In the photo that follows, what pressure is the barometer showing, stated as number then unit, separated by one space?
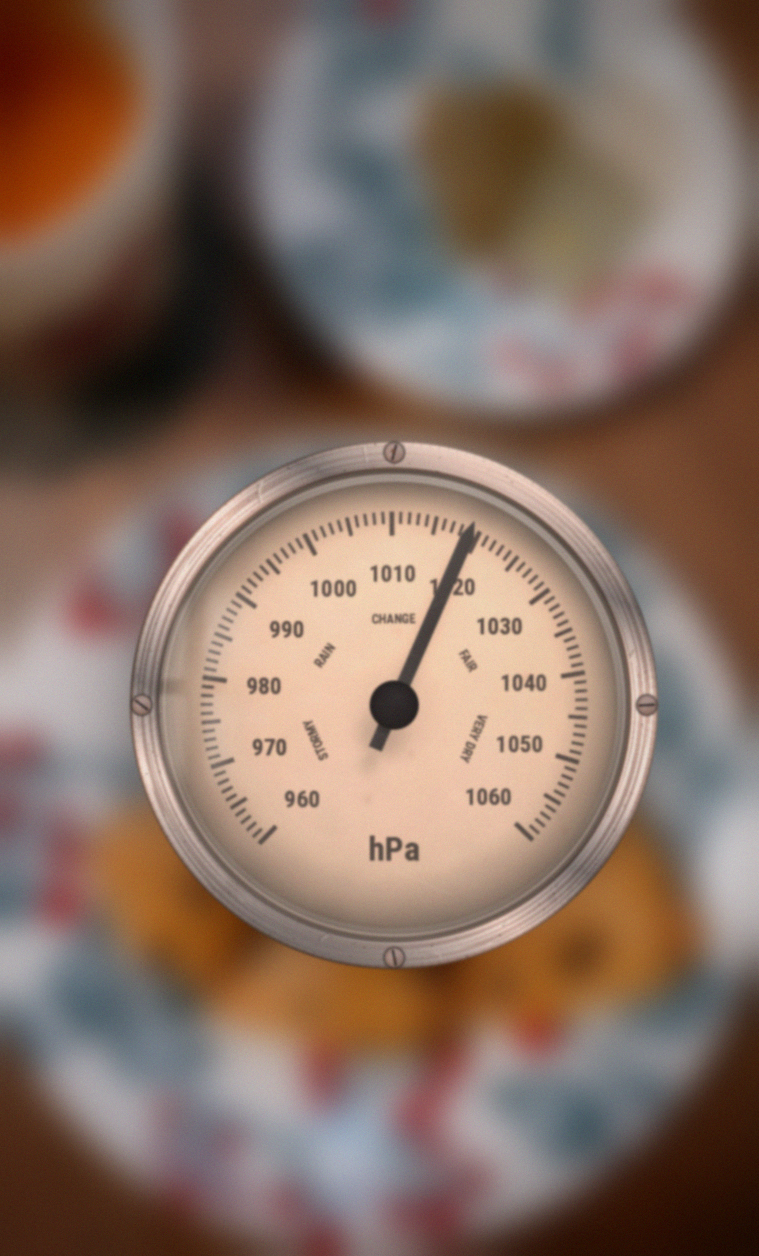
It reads 1019 hPa
